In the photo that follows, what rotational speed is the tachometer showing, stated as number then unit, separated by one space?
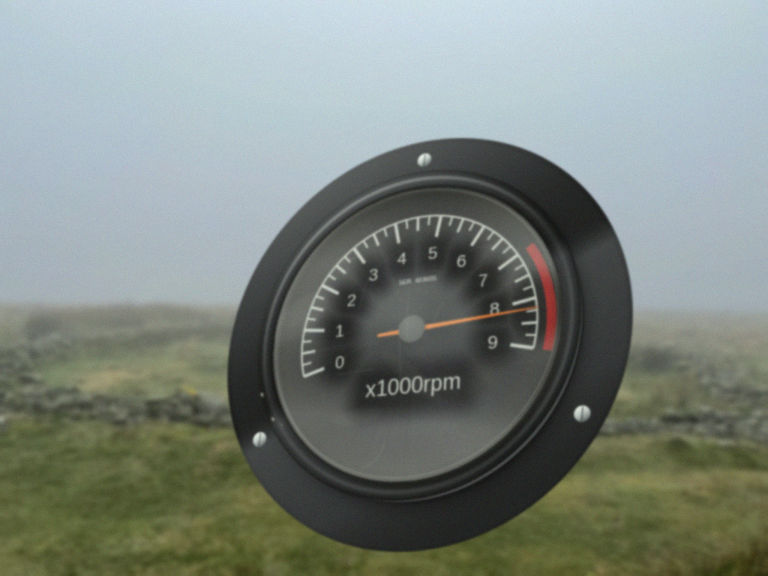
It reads 8250 rpm
